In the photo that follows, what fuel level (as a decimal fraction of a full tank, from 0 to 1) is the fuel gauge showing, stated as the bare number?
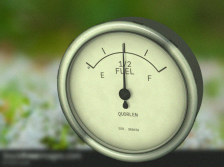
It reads 0.5
